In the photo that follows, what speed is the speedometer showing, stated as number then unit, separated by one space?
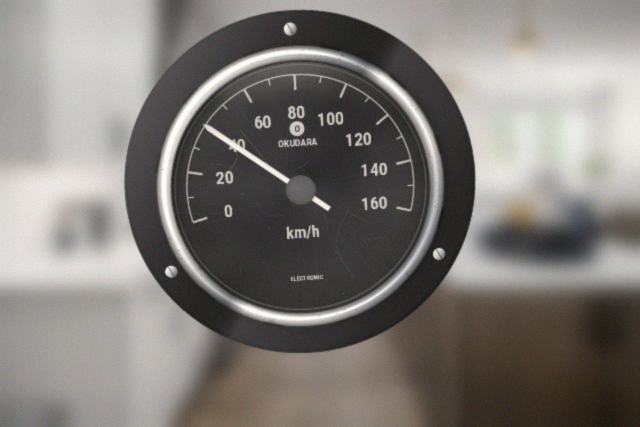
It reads 40 km/h
